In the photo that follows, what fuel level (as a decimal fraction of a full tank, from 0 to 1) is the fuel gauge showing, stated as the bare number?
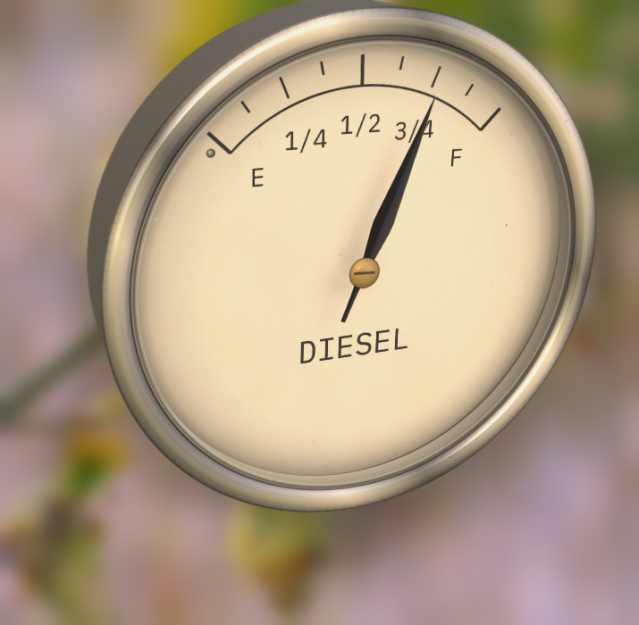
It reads 0.75
